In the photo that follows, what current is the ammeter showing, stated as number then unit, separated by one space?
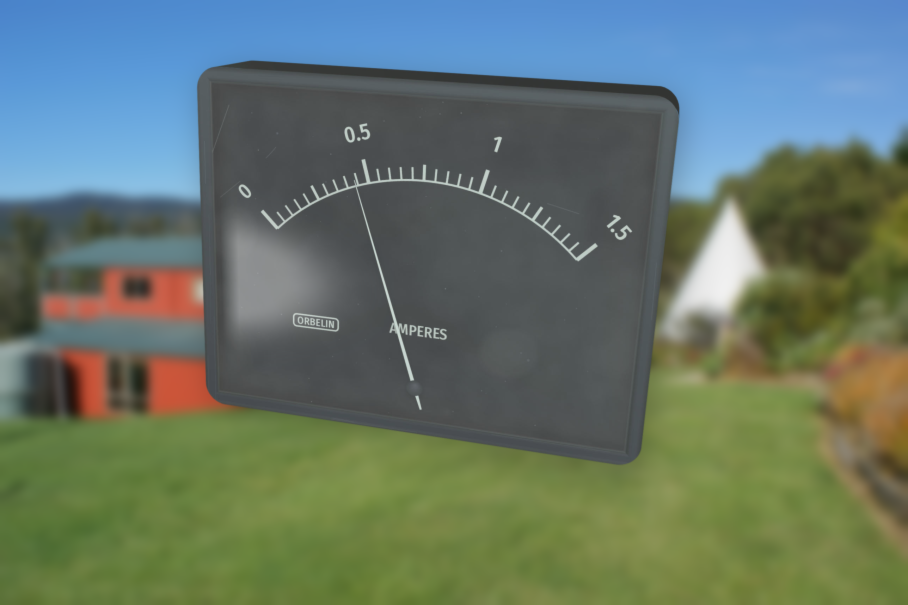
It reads 0.45 A
